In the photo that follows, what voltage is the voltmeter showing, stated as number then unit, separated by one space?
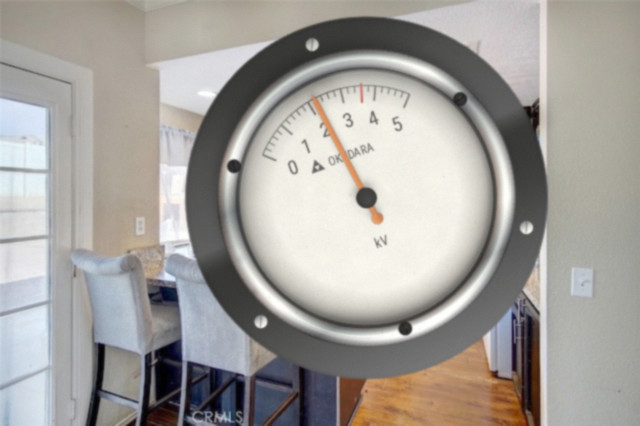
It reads 2.2 kV
